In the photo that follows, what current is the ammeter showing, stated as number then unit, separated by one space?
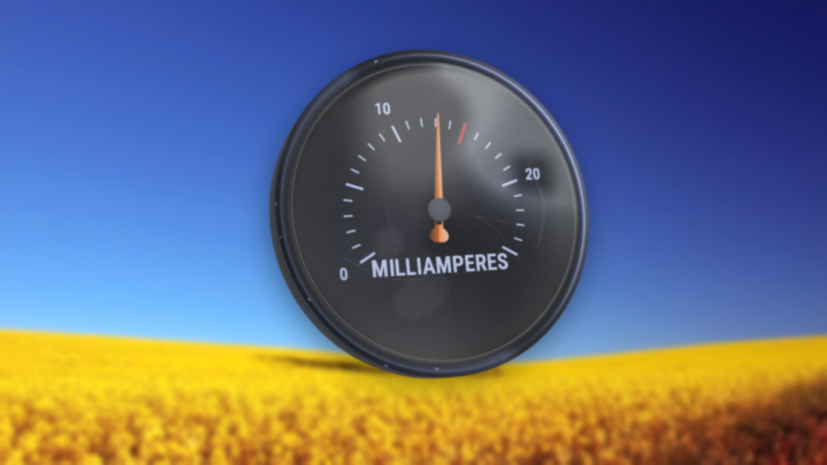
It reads 13 mA
